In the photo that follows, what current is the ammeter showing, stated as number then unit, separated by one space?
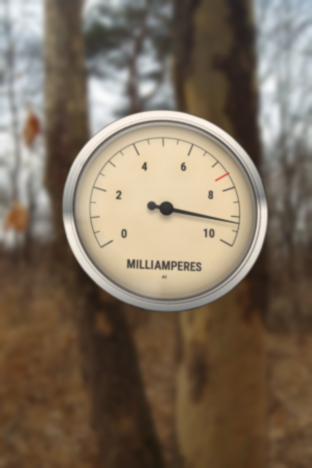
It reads 9.25 mA
